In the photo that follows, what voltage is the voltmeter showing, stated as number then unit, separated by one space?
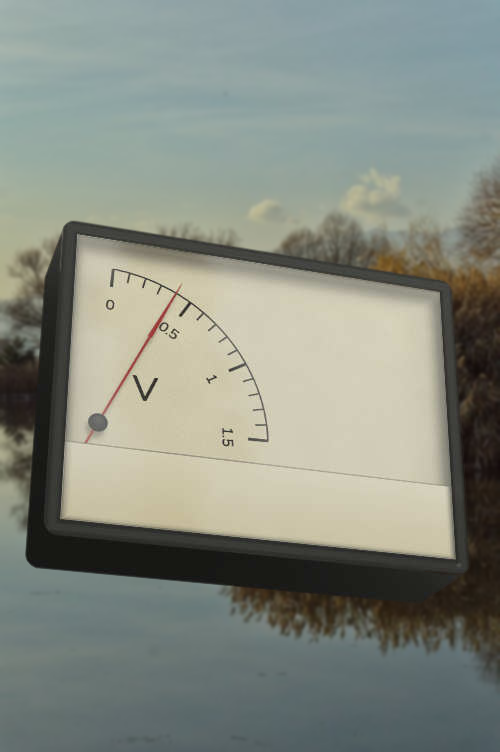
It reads 0.4 V
